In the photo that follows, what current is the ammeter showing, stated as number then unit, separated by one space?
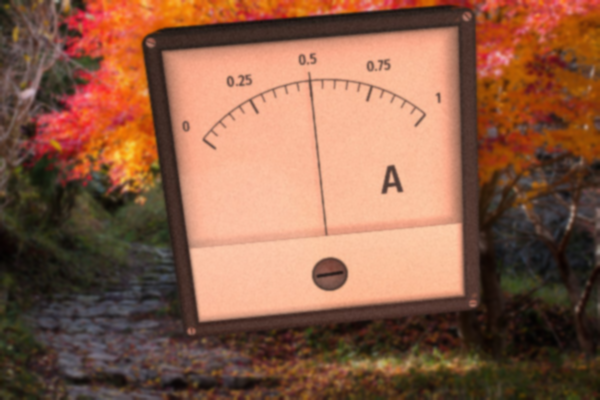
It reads 0.5 A
